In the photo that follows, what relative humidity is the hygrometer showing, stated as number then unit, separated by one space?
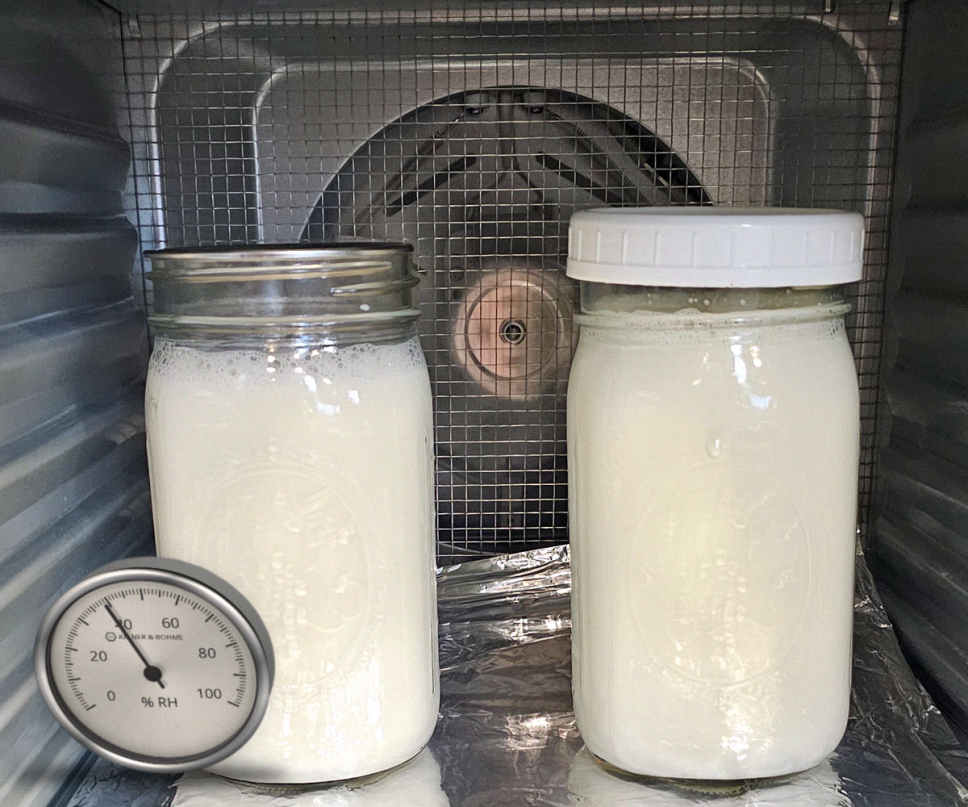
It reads 40 %
